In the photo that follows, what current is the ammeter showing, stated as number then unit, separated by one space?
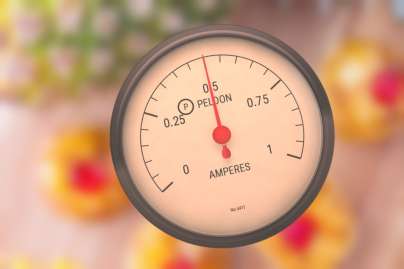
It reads 0.5 A
